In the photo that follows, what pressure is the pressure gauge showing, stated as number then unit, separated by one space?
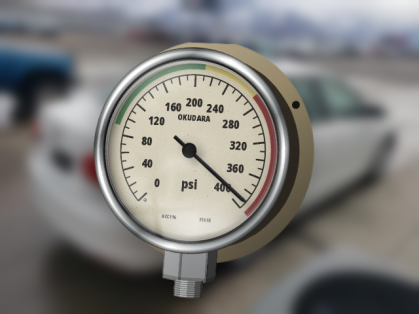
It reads 390 psi
